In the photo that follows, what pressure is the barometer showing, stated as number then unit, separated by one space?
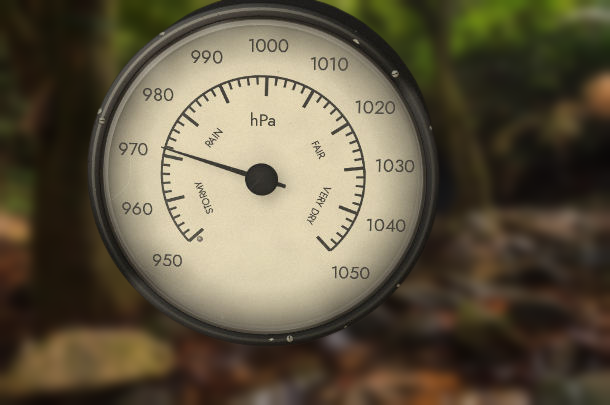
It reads 972 hPa
